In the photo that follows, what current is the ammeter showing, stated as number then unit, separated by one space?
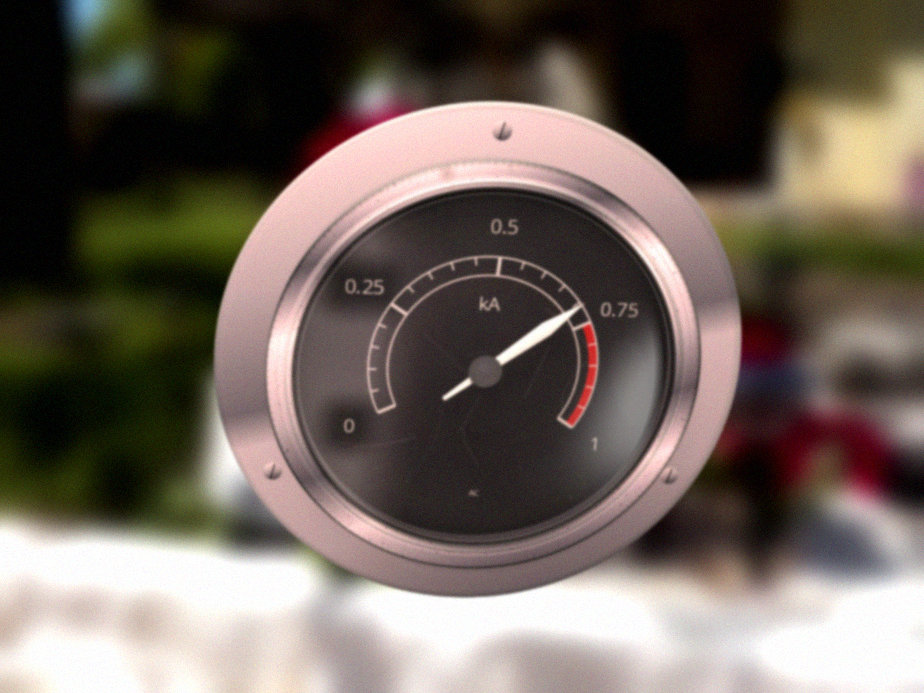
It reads 0.7 kA
